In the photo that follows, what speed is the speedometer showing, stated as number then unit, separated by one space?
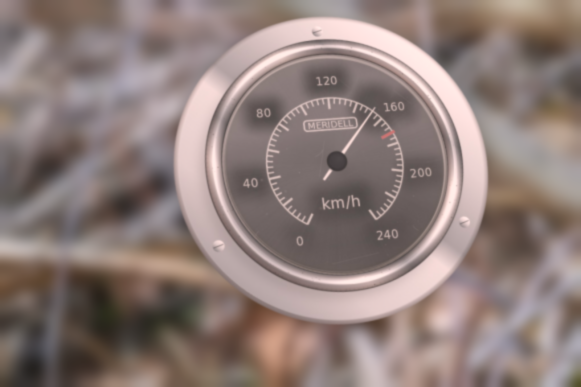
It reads 152 km/h
